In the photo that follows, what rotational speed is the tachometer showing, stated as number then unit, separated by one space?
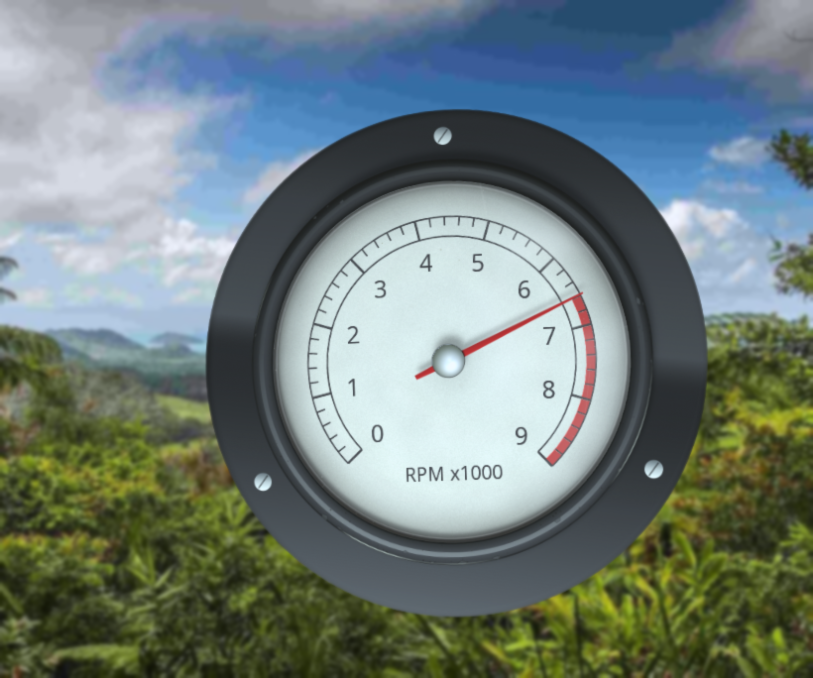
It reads 6600 rpm
